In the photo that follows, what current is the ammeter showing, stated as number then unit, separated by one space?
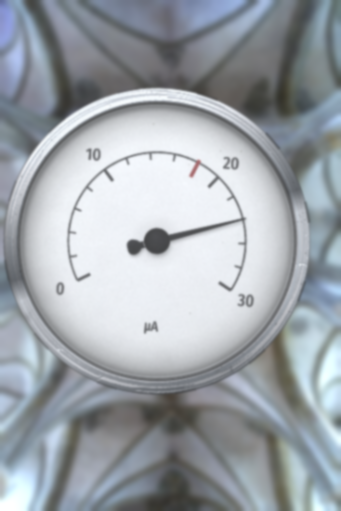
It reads 24 µA
